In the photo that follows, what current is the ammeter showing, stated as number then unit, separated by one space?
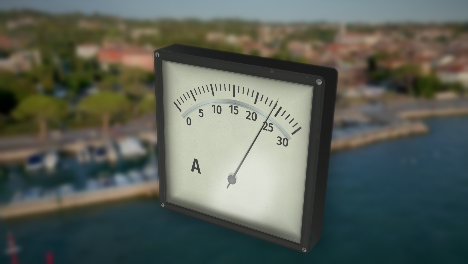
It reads 24 A
